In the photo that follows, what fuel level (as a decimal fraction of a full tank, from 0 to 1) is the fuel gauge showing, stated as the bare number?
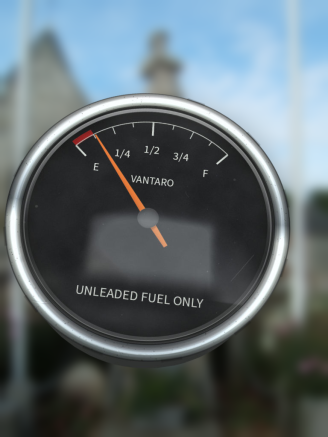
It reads 0.125
